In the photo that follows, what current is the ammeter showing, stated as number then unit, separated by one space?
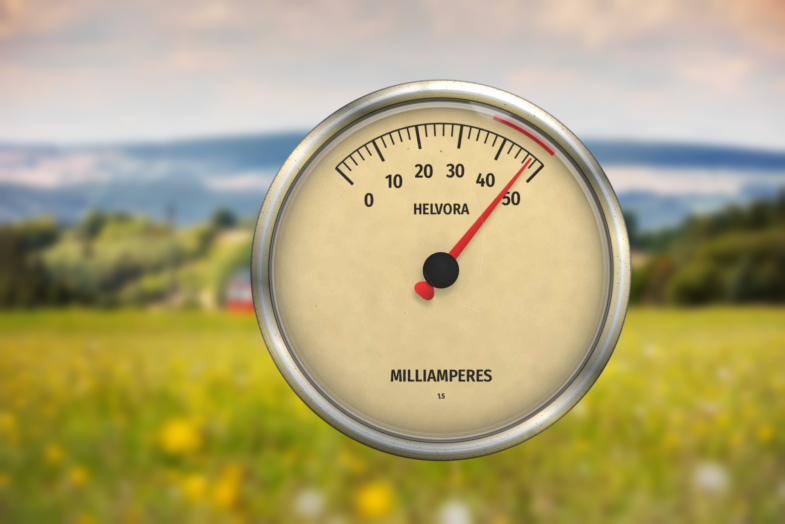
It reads 47 mA
